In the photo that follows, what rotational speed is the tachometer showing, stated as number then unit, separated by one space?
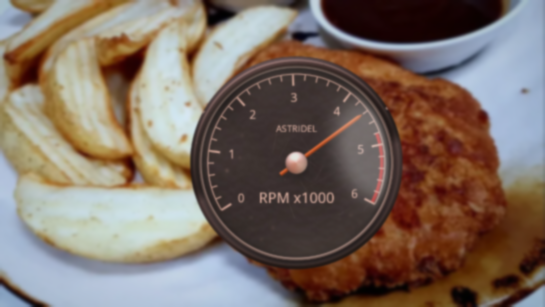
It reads 4400 rpm
